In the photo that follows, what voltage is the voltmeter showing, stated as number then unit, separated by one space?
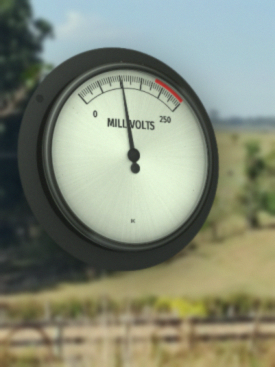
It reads 100 mV
